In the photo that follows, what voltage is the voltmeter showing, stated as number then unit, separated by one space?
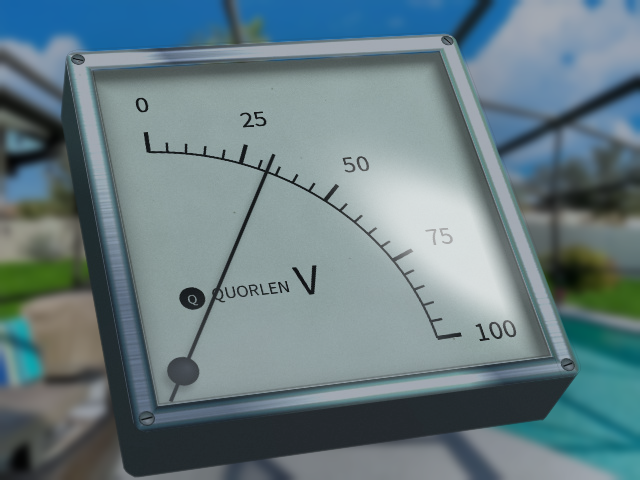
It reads 32.5 V
